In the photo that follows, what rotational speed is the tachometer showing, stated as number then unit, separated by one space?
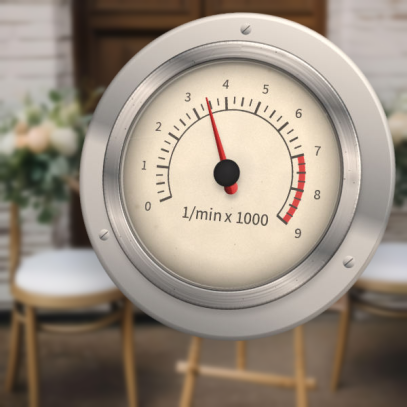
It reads 3500 rpm
